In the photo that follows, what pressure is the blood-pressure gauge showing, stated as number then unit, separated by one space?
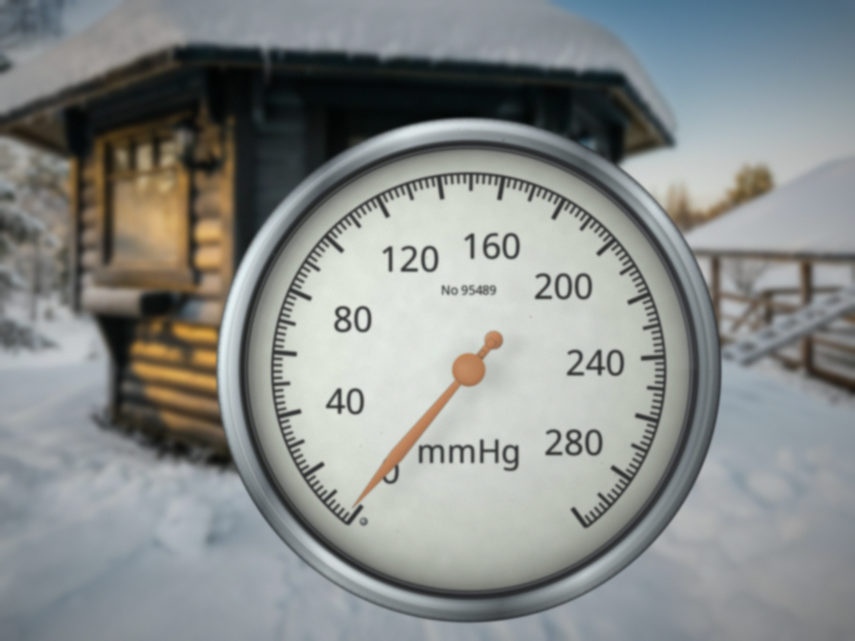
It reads 2 mmHg
